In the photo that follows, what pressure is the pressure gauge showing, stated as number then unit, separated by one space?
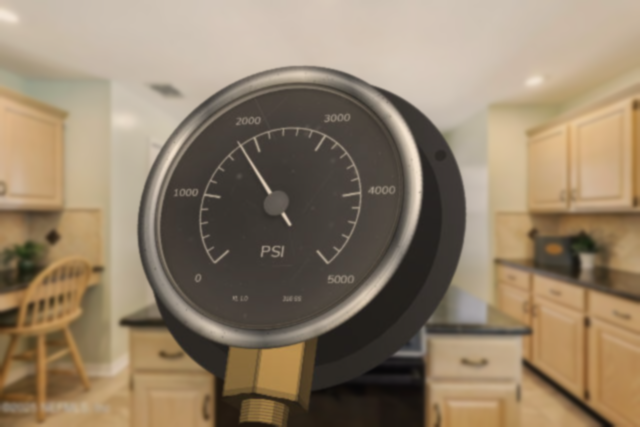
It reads 1800 psi
